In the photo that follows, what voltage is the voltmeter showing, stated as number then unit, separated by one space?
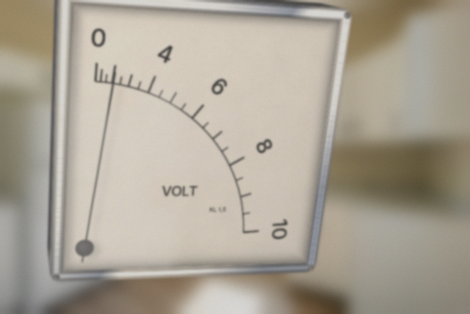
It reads 2 V
